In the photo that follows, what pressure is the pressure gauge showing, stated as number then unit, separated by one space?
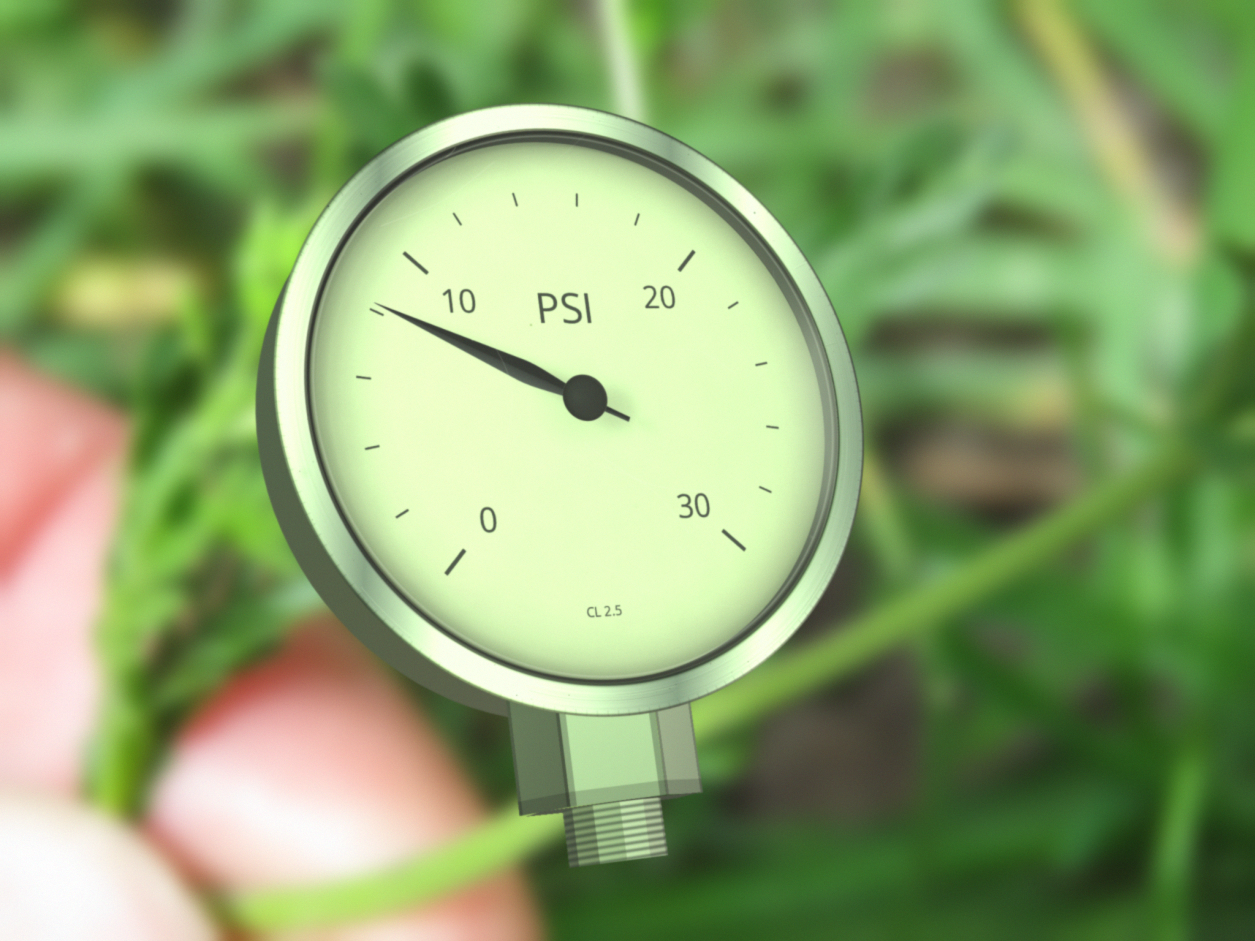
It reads 8 psi
